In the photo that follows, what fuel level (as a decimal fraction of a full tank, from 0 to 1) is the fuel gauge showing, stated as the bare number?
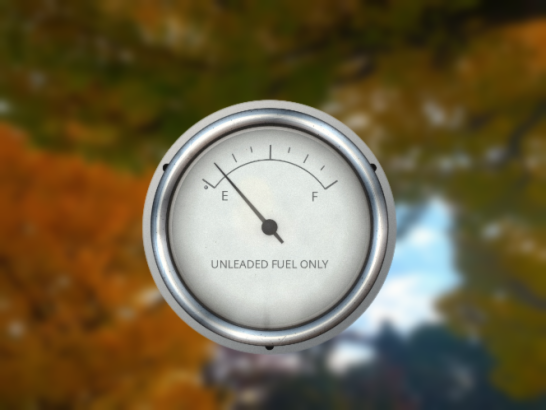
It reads 0.125
